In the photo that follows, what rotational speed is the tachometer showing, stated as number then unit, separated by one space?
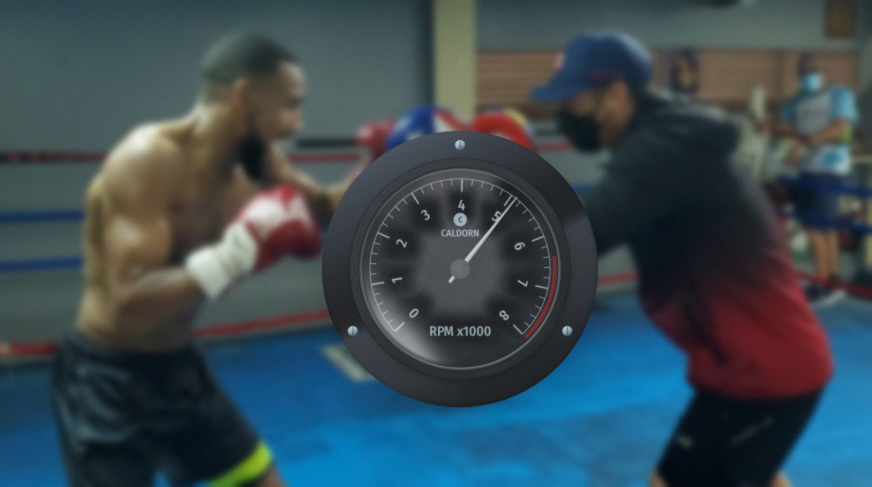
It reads 5100 rpm
